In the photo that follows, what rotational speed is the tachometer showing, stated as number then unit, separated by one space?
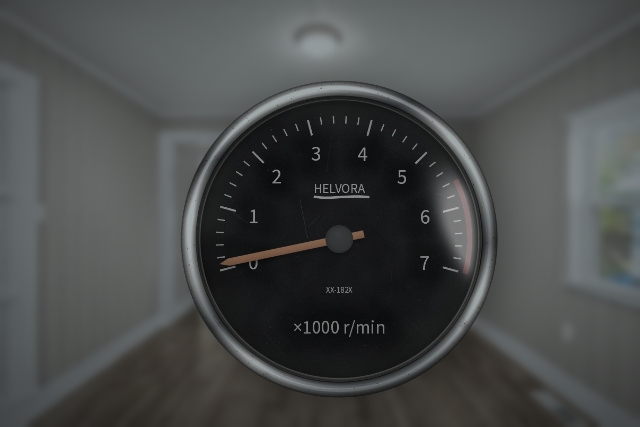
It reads 100 rpm
